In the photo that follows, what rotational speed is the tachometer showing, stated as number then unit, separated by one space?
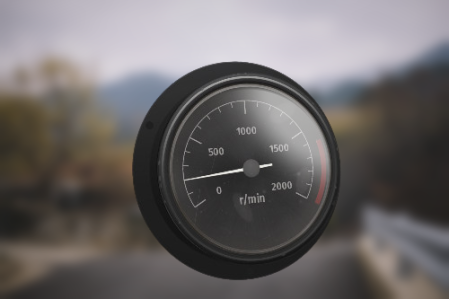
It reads 200 rpm
